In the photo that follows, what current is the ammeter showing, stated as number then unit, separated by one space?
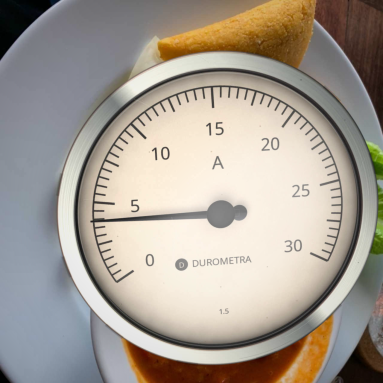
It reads 4 A
